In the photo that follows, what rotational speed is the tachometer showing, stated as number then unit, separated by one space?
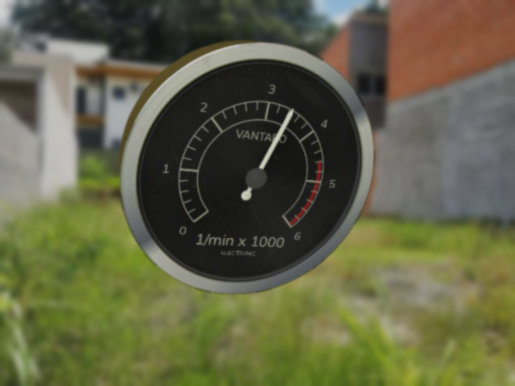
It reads 3400 rpm
